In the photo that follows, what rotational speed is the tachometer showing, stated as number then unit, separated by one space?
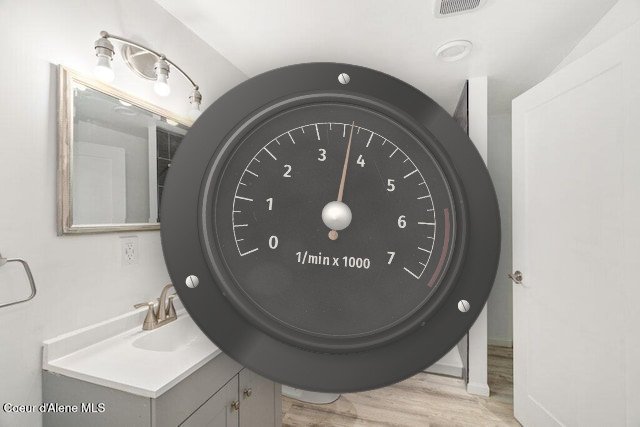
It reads 3625 rpm
